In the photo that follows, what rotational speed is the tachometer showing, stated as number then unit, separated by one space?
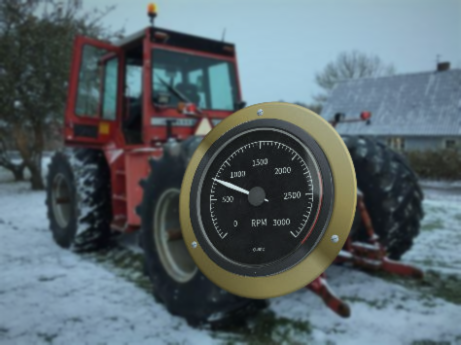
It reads 750 rpm
